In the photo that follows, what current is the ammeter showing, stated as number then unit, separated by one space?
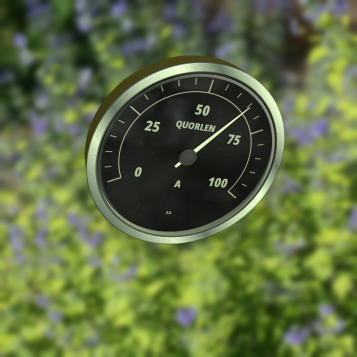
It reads 65 A
